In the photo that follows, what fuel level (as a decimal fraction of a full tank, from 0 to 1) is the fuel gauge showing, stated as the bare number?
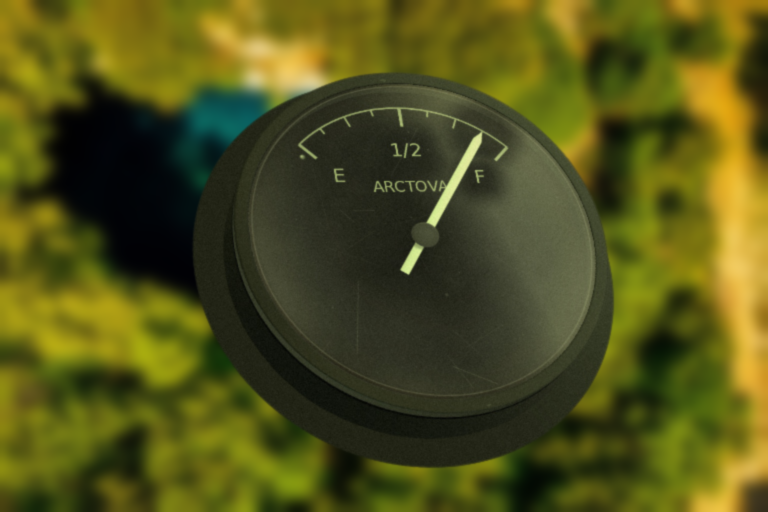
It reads 0.875
